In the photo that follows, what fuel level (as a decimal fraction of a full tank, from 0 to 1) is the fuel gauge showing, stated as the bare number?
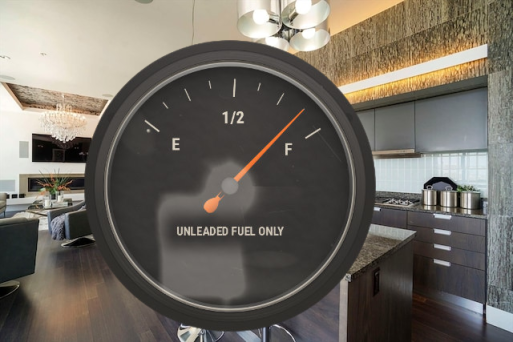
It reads 0.875
